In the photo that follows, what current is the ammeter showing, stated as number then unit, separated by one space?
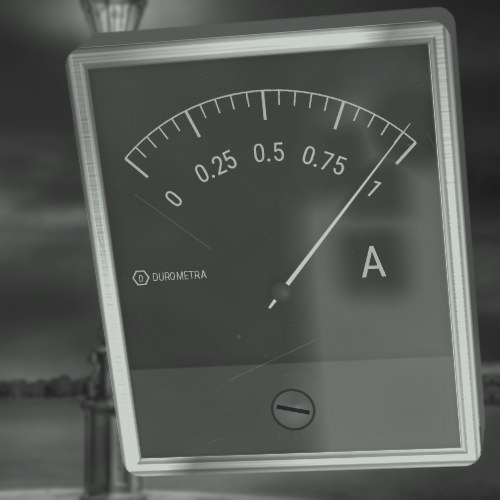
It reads 0.95 A
